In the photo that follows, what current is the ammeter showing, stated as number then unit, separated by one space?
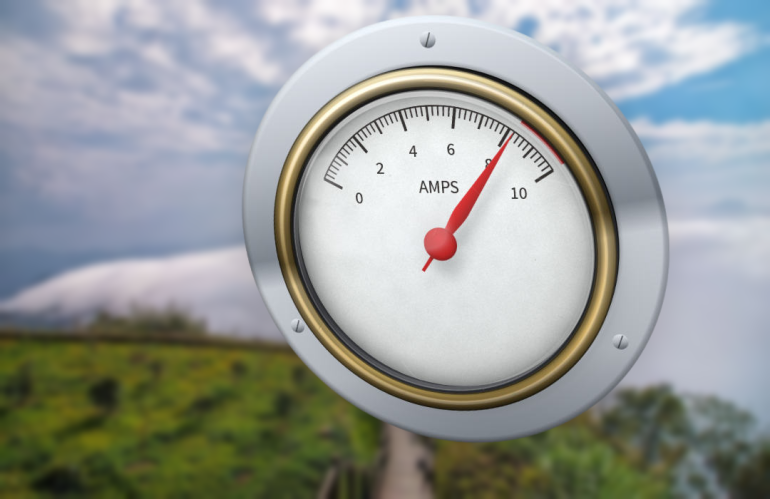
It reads 8.2 A
